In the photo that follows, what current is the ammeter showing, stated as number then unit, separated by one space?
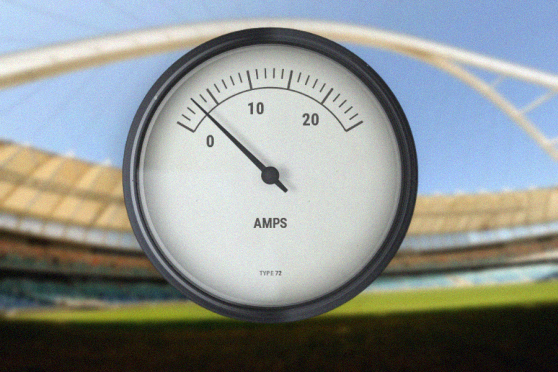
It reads 3 A
